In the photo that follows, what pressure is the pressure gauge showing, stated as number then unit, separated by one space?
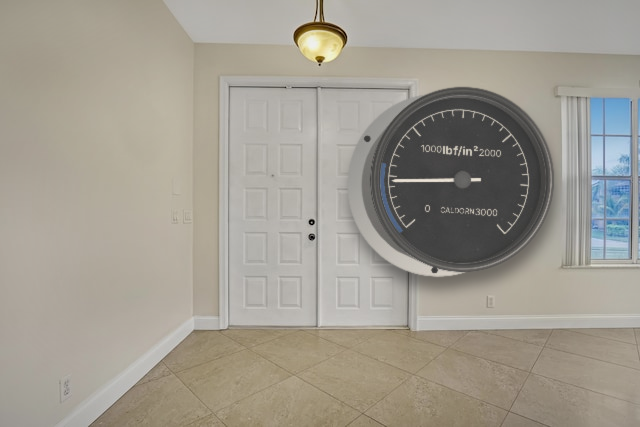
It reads 450 psi
